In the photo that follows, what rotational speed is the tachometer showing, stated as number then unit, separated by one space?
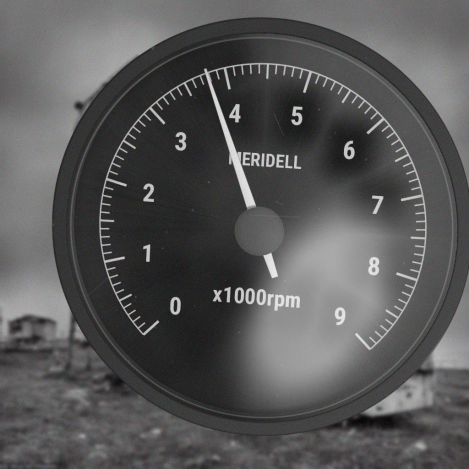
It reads 3800 rpm
